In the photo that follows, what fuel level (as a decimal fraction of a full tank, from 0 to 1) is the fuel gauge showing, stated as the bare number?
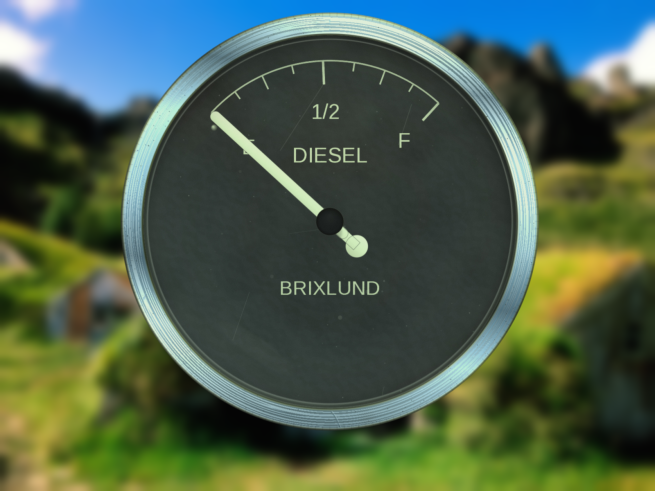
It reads 0
